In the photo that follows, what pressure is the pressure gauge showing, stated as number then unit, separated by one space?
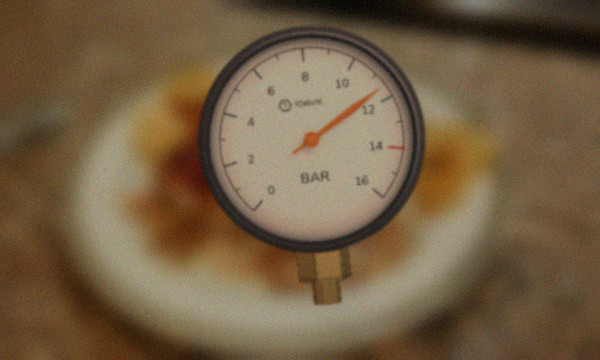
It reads 11.5 bar
